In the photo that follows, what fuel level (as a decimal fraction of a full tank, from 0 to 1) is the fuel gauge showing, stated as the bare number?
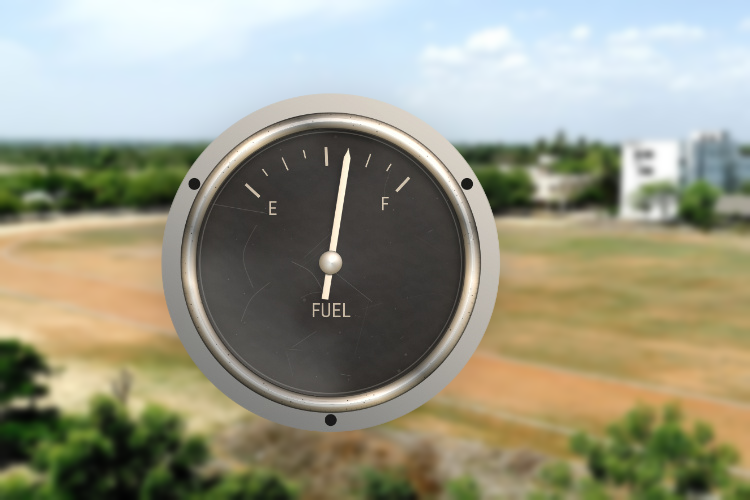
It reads 0.625
